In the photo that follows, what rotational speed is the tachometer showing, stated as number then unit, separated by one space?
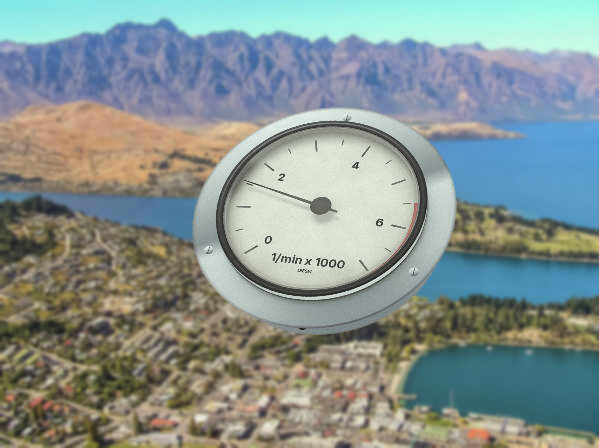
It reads 1500 rpm
